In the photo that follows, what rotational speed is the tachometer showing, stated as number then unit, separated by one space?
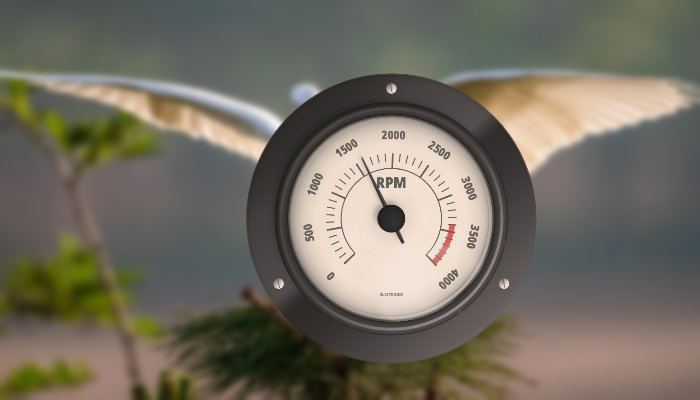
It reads 1600 rpm
